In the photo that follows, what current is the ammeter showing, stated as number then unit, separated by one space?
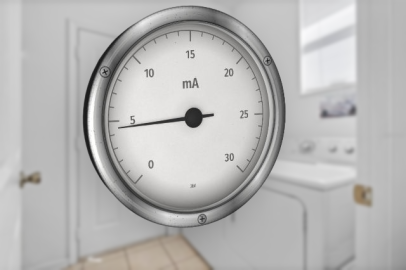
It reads 4.5 mA
